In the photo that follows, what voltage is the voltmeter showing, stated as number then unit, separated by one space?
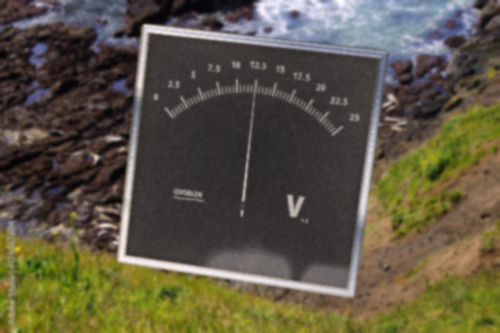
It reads 12.5 V
